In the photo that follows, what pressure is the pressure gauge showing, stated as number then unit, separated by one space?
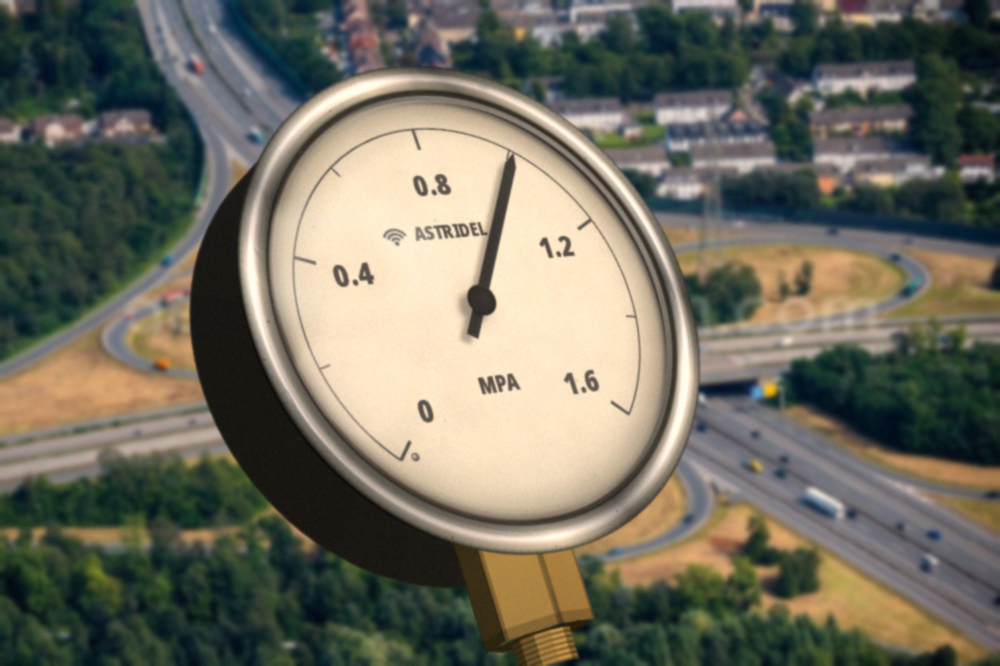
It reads 1 MPa
